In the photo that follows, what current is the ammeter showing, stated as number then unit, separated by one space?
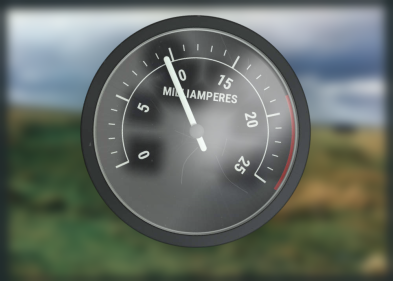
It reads 9.5 mA
